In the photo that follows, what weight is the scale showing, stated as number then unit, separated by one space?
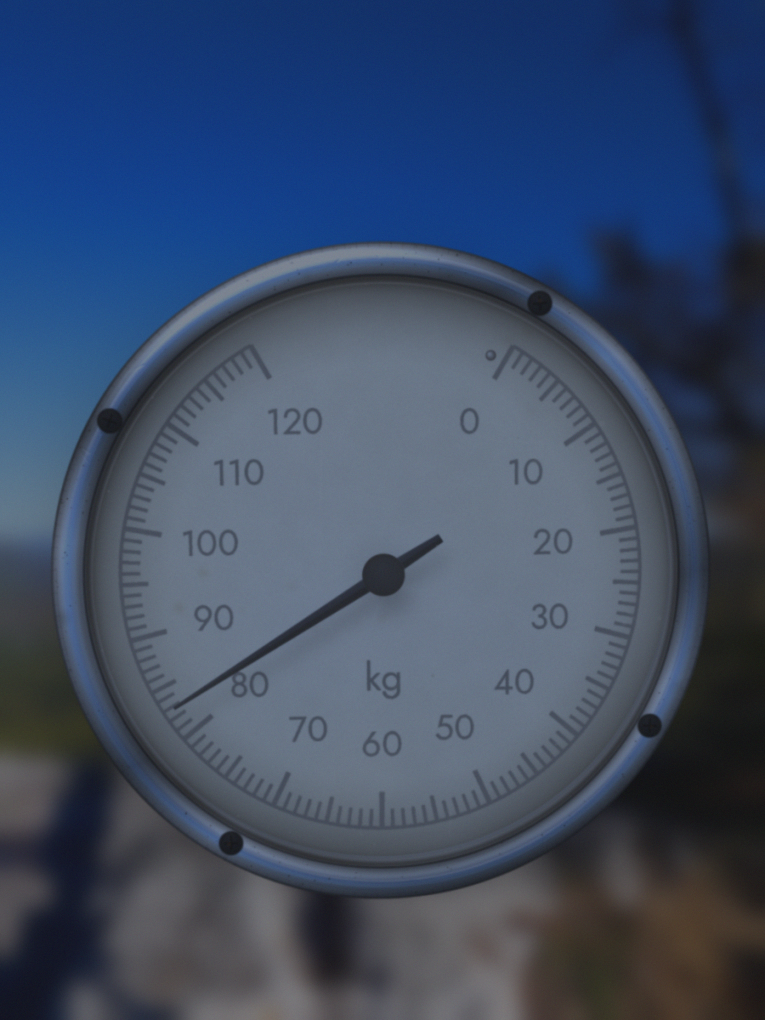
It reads 83 kg
